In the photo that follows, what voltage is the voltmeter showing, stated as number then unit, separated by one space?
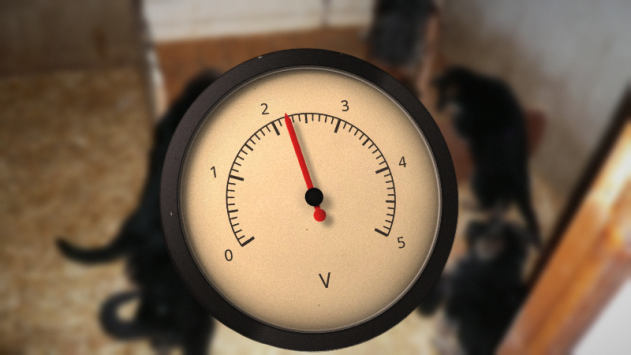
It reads 2.2 V
